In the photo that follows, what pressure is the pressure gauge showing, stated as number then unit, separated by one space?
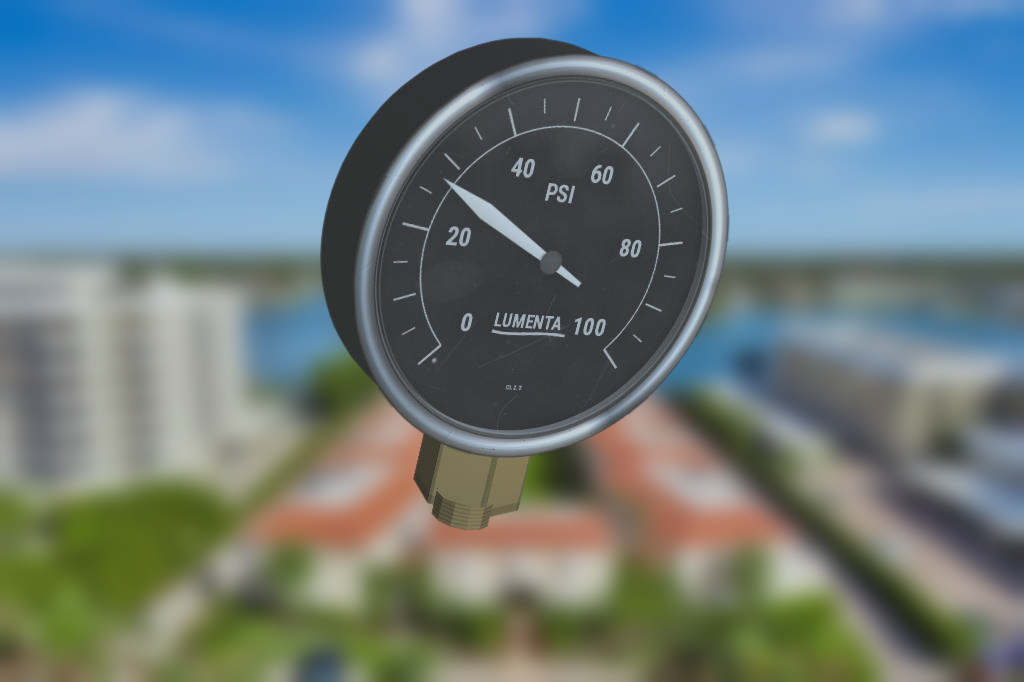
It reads 27.5 psi
